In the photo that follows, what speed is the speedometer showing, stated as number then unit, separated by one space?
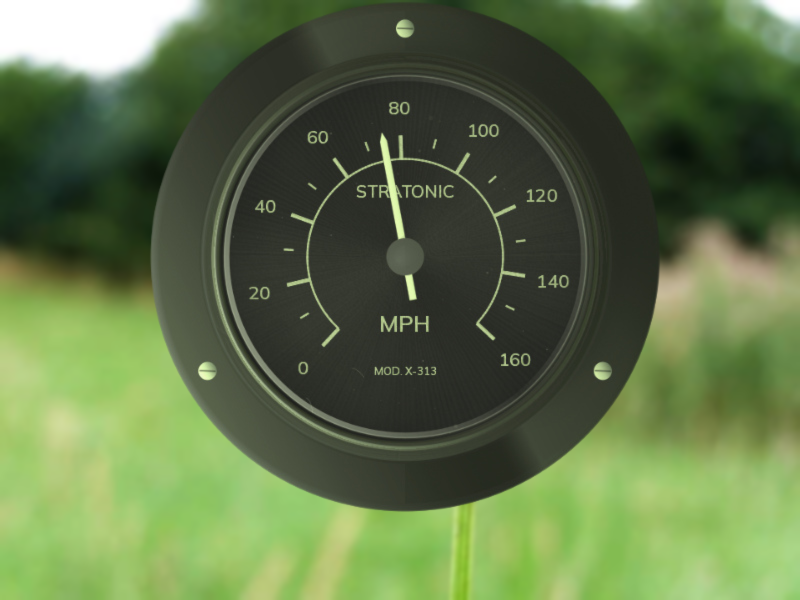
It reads 75 mph
